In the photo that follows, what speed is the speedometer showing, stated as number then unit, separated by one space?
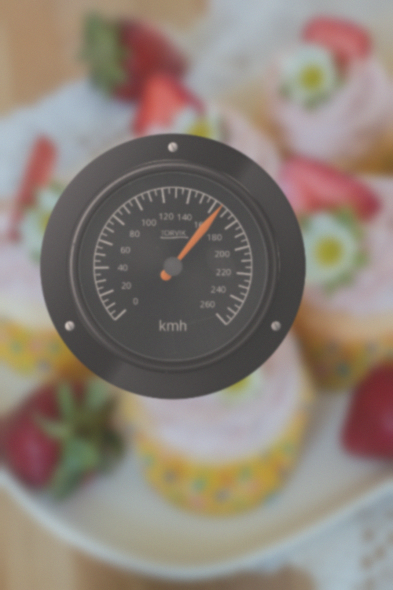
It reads 165 km/h
